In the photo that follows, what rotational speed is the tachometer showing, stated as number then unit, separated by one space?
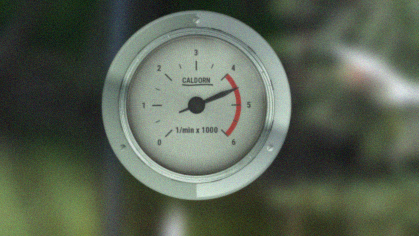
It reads 4500 rpm
